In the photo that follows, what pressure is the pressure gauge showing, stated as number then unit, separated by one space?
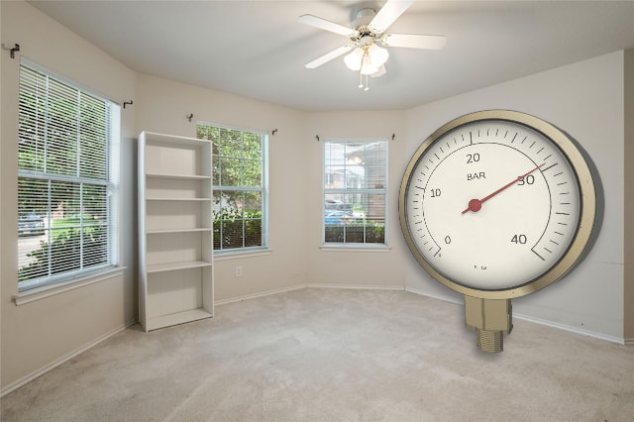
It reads 29.5 bar
